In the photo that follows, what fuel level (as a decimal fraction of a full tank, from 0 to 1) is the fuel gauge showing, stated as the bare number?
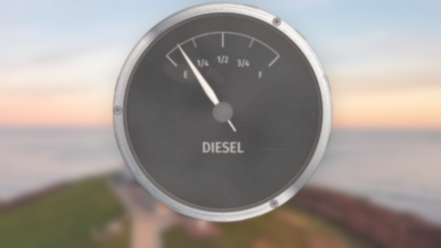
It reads 0.125
